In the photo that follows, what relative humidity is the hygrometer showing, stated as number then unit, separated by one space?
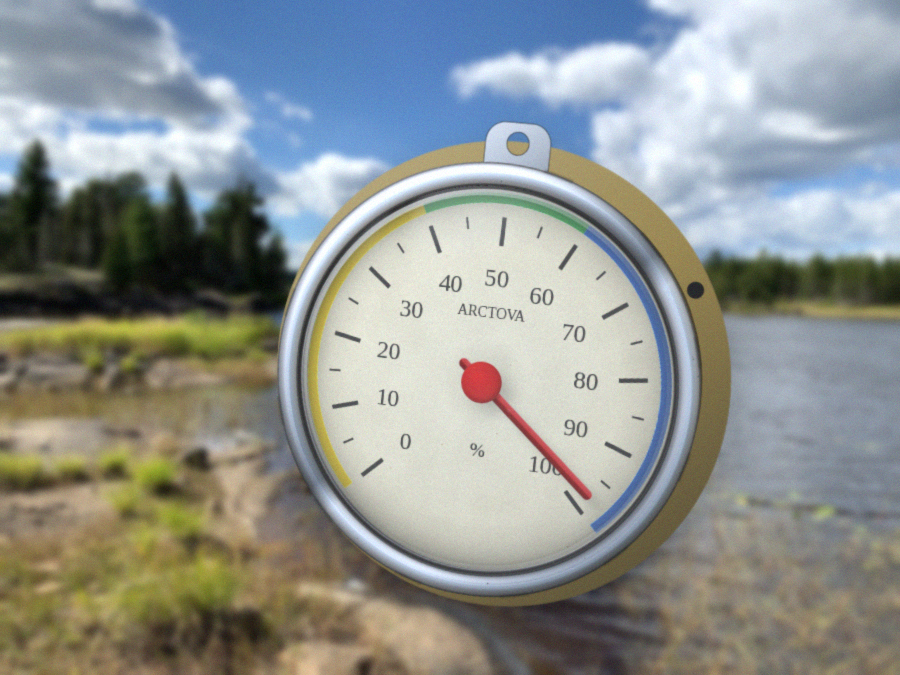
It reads 97.5 %
